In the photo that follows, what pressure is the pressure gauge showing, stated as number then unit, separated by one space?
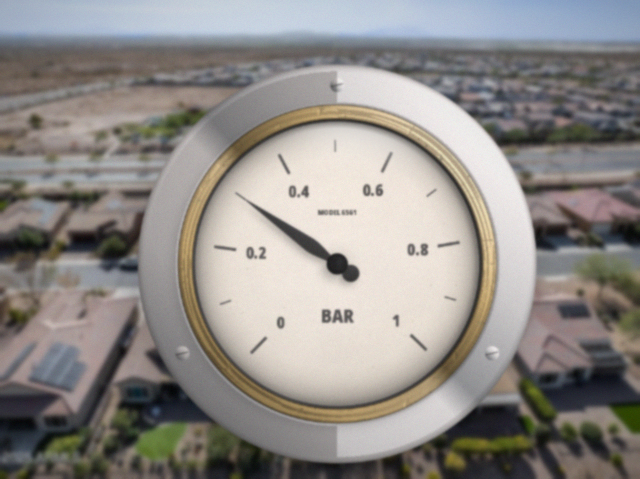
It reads 0.3 bar
